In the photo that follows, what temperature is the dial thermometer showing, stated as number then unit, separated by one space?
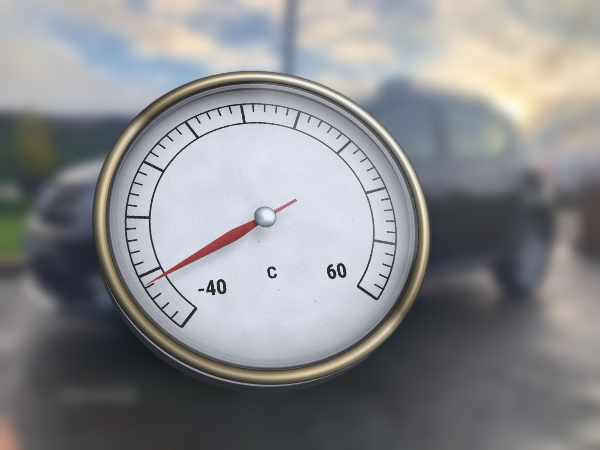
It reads -32 °C
